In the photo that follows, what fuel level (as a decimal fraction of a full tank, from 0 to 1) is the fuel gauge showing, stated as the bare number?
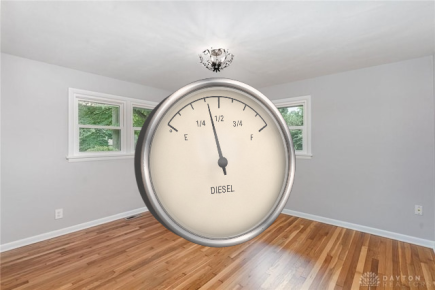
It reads 0.375
